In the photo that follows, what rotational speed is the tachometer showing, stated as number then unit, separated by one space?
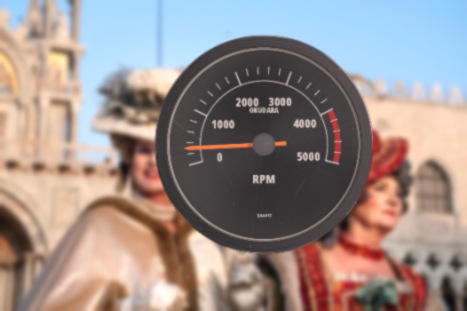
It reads 300 rpm
